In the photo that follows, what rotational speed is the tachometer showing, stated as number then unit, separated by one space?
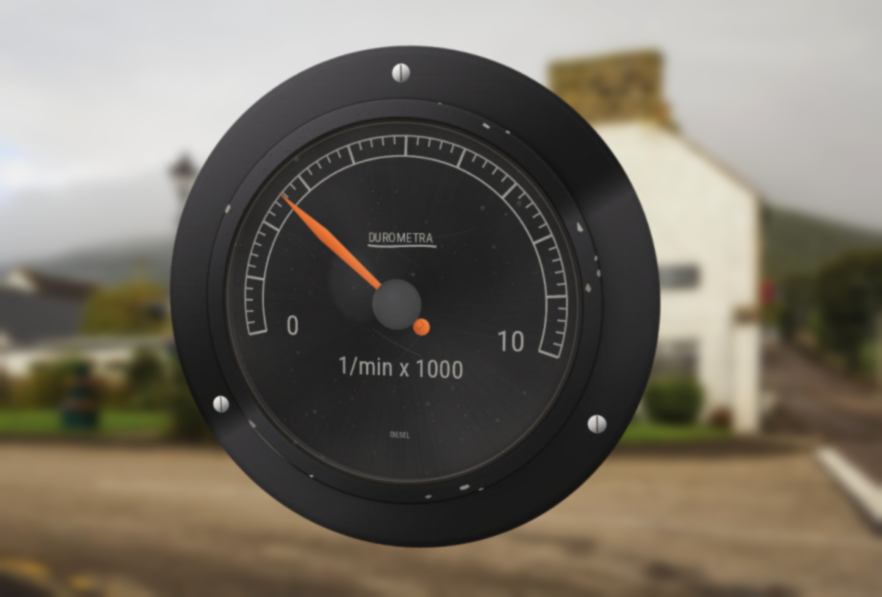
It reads 2600 rpm
